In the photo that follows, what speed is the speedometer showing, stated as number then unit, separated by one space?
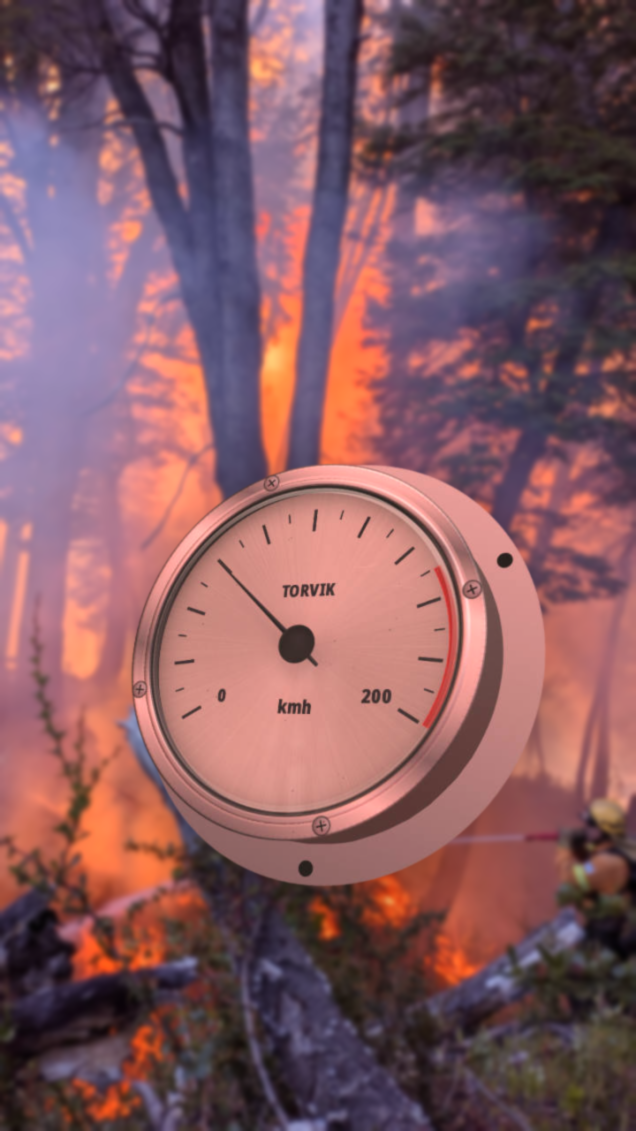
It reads 60 km/h
